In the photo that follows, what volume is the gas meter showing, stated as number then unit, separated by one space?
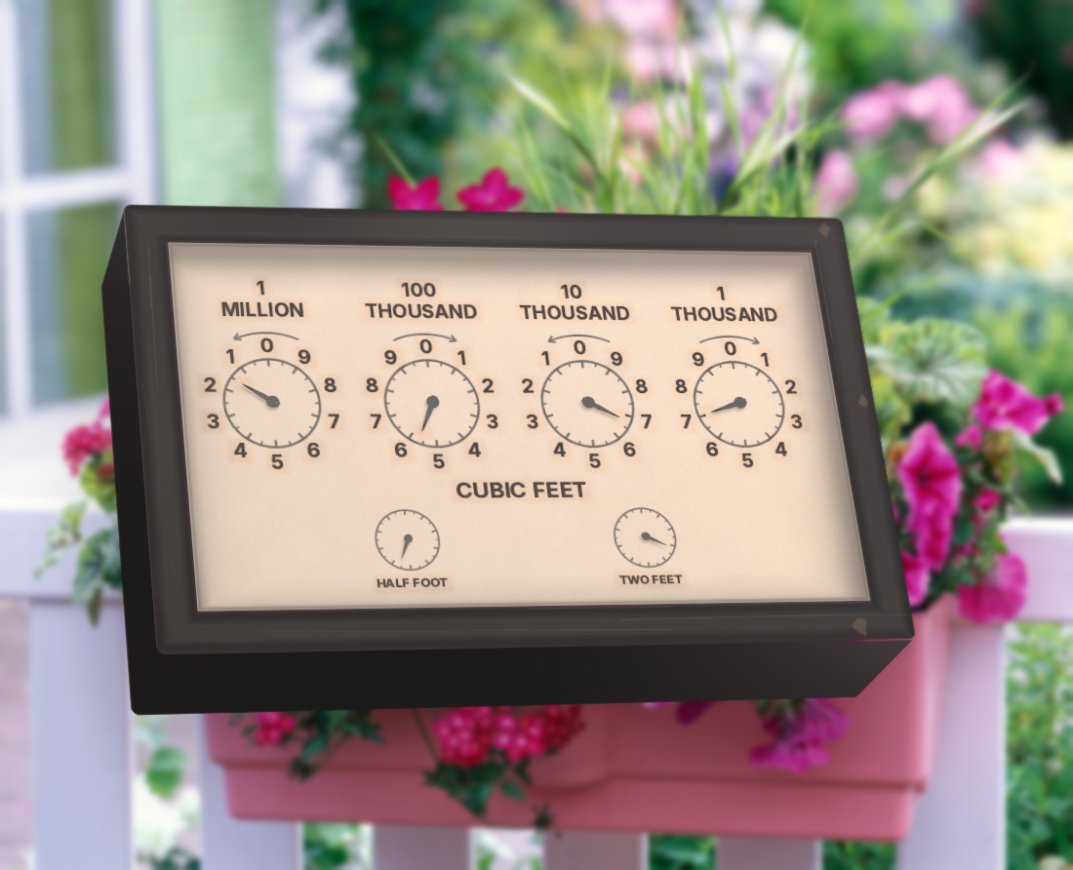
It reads 156700 ft³
